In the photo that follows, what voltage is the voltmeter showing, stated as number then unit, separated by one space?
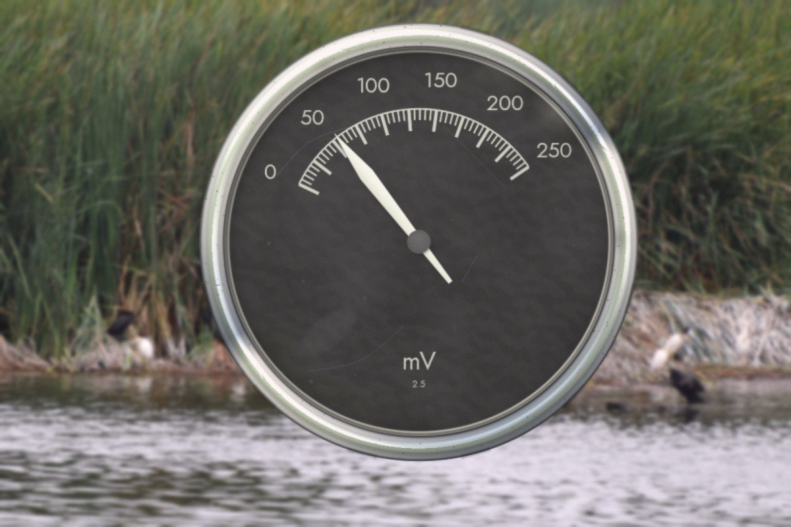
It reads 55 mV
